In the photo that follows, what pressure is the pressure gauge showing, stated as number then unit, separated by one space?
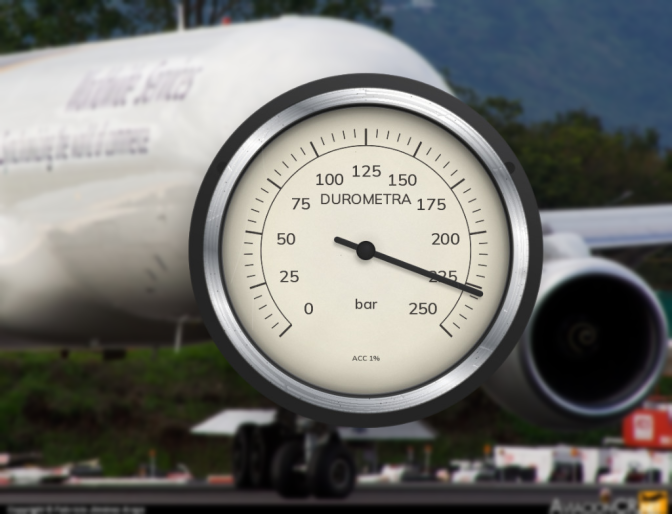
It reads 227.5 bar
